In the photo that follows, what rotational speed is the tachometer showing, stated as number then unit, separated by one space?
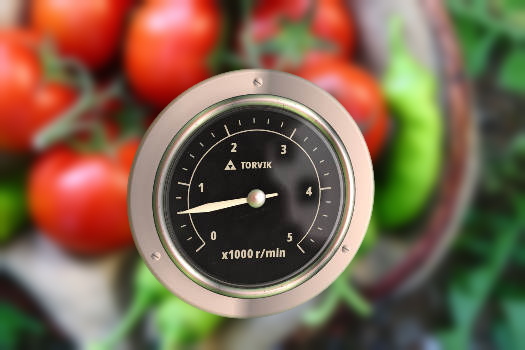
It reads 600 rpm
